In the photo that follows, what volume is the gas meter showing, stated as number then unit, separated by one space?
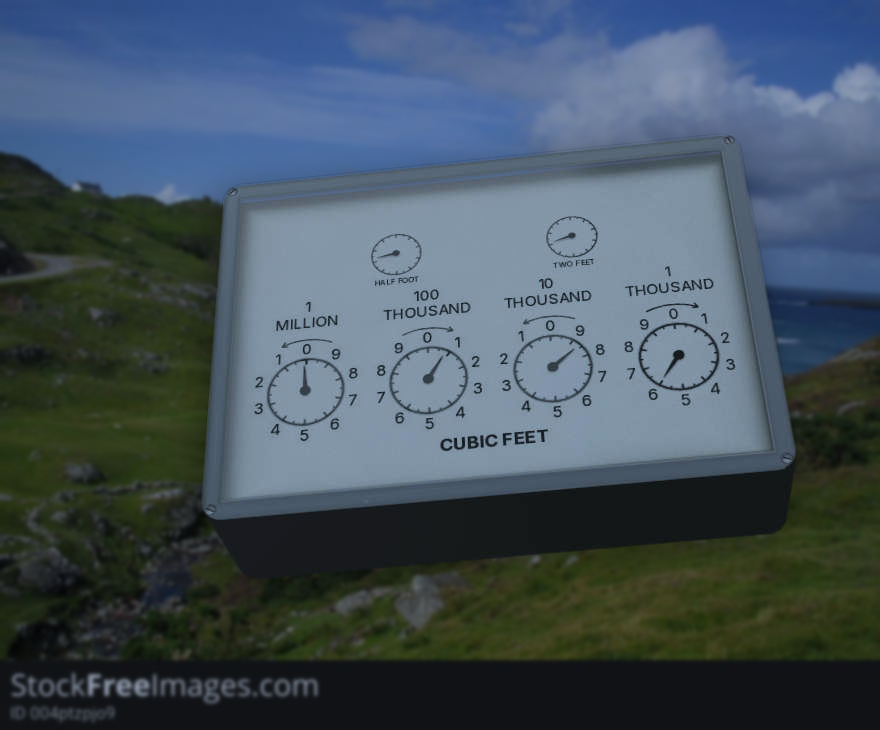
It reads 8600 ft³
